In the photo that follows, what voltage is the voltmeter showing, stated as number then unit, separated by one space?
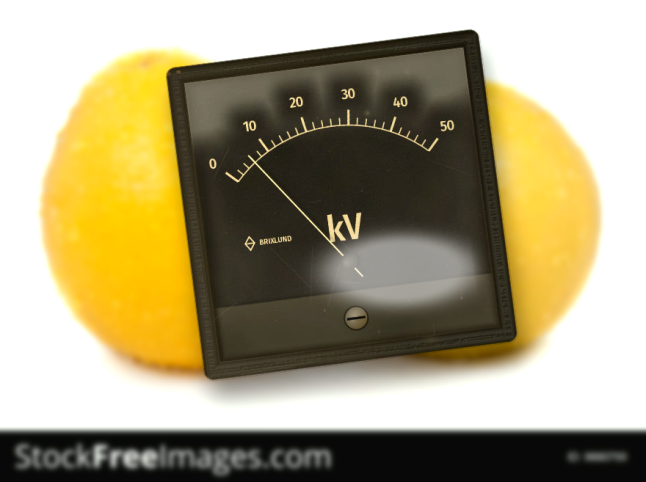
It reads 6 kV
